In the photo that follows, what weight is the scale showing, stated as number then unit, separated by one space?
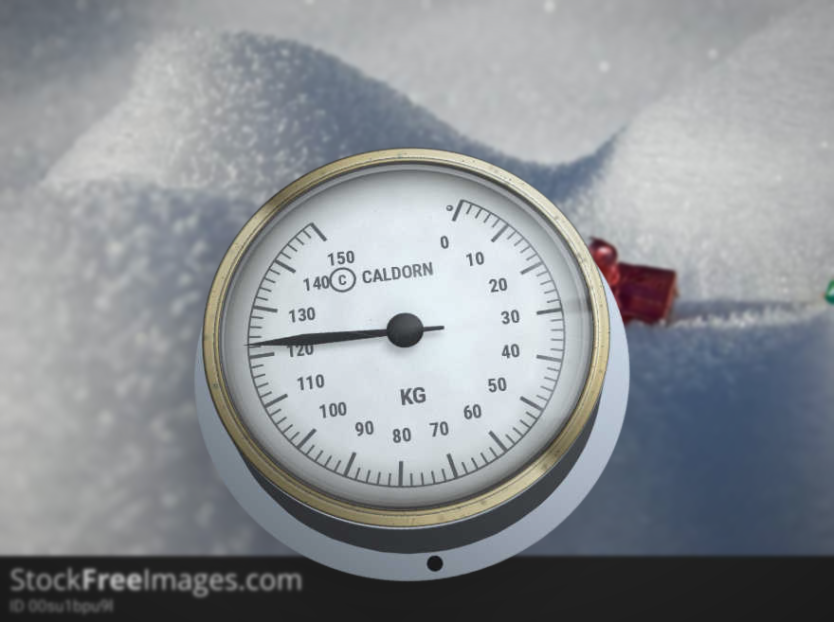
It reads 122 kg
